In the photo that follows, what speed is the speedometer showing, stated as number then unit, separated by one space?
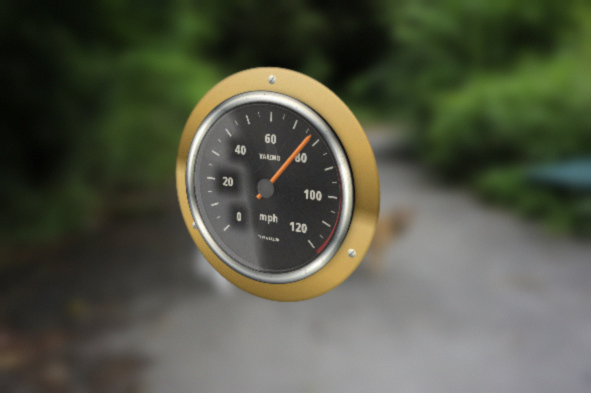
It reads 77.5 mph
